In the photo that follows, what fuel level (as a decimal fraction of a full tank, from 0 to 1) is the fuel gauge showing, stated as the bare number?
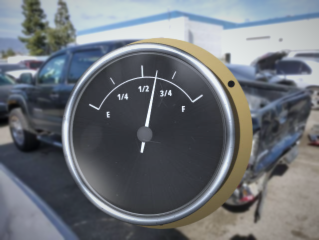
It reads 0.625
